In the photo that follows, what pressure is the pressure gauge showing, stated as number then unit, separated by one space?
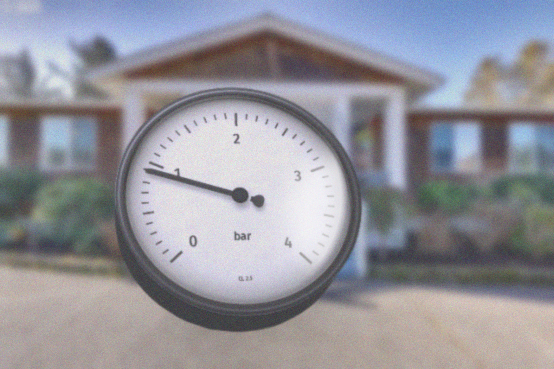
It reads 0.9 bar
